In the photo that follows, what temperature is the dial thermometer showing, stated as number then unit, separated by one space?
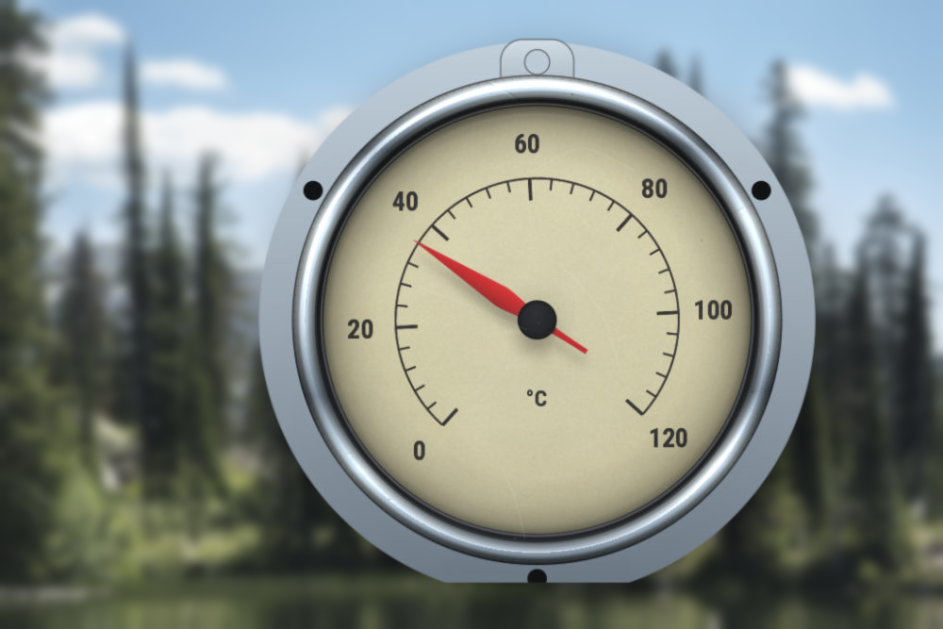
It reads 36 °C
